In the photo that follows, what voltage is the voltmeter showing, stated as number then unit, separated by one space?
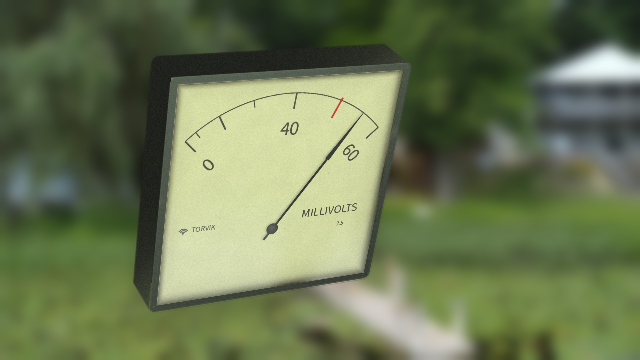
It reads 55 mV
